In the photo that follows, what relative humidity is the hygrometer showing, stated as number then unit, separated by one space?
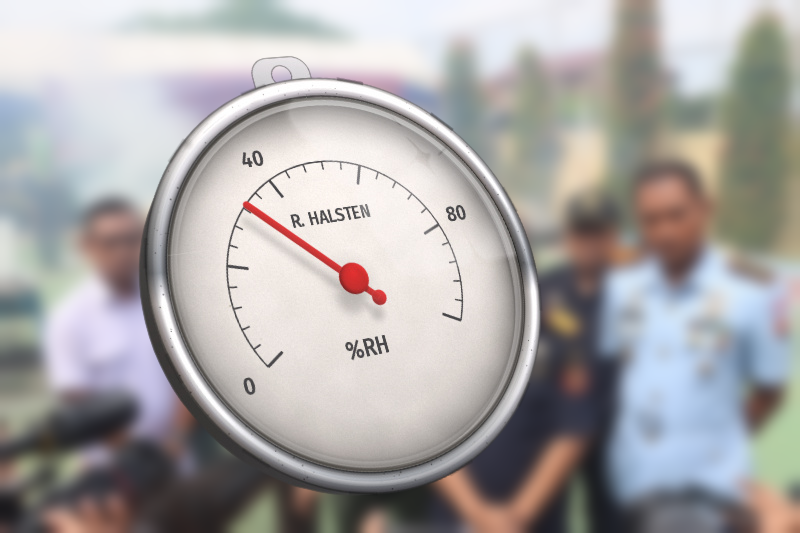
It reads 32 %
